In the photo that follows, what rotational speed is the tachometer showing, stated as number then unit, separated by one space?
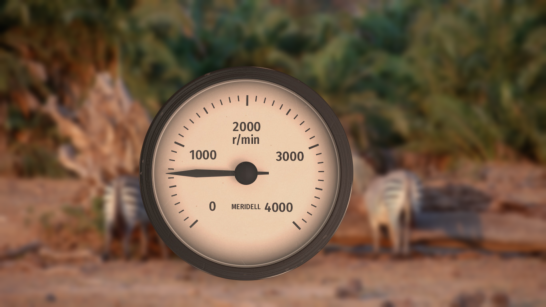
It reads 650 rpm
